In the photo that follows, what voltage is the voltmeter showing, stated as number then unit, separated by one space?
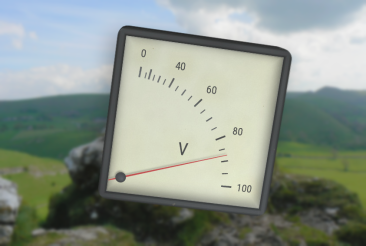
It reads 87.5 V
